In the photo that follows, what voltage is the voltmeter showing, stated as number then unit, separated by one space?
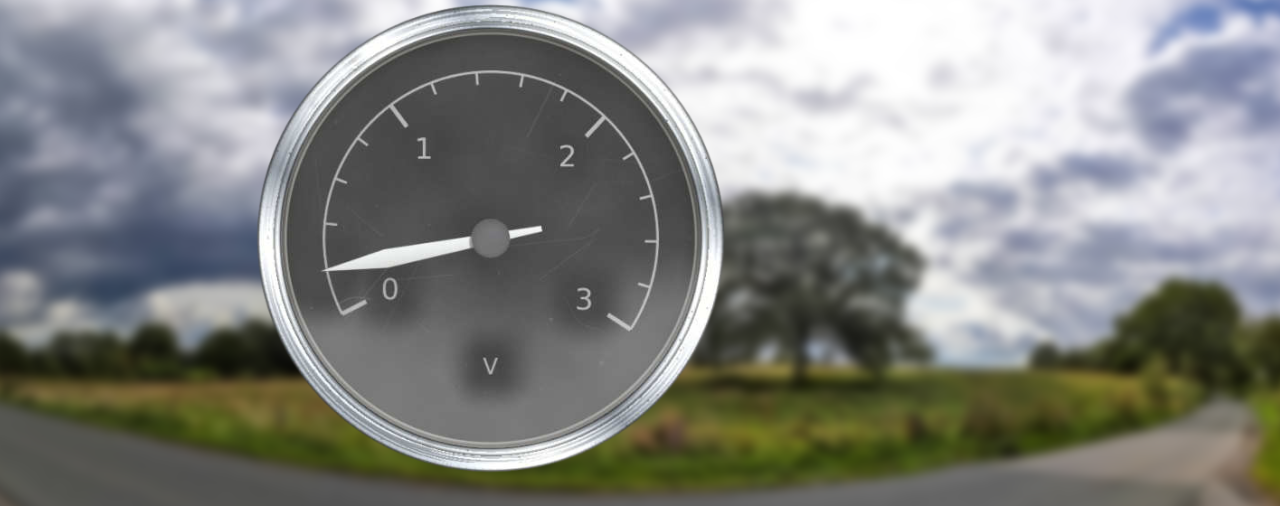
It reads 0.2 V
